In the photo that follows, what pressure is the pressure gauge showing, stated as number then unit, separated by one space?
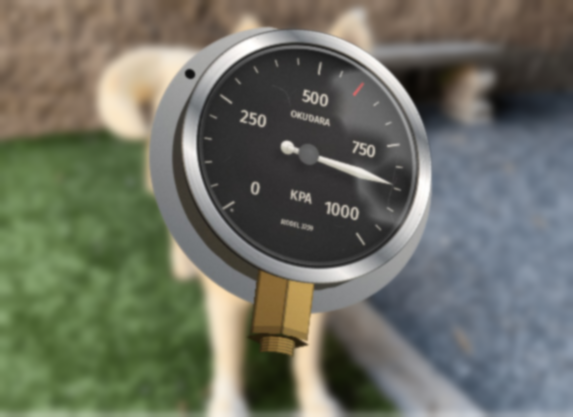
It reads 850 kPa
